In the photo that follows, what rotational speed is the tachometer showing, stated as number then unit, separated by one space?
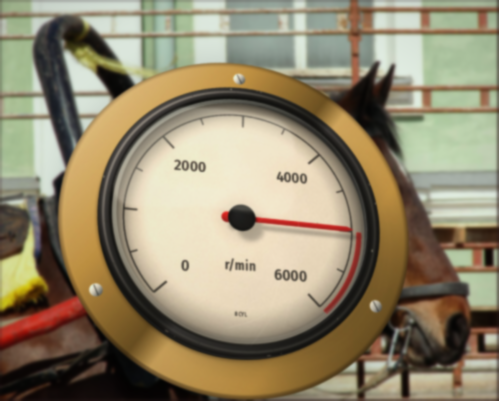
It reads 5000 rpm
